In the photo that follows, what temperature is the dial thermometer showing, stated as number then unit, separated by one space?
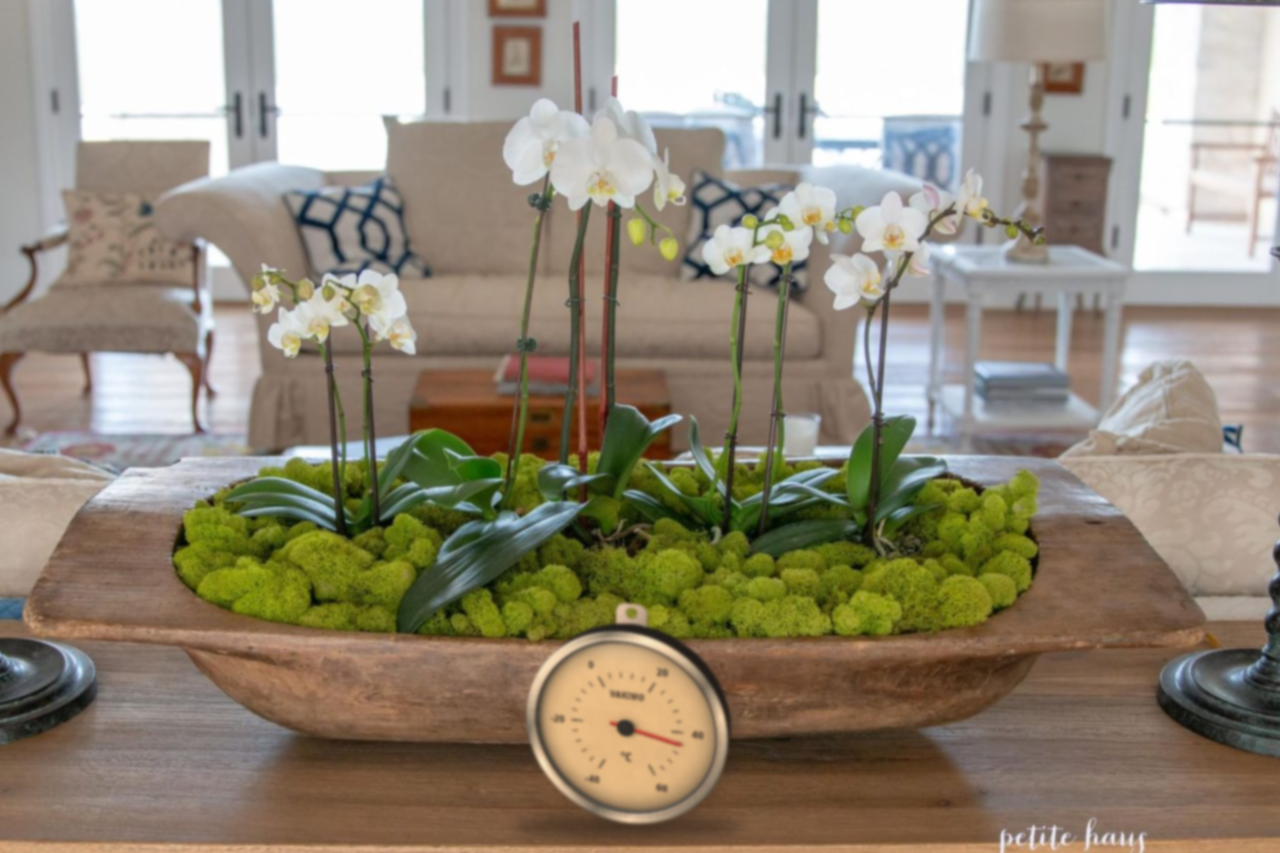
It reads 44 °C
